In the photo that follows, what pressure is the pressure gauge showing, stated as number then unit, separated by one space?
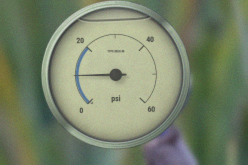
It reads 10 psi
